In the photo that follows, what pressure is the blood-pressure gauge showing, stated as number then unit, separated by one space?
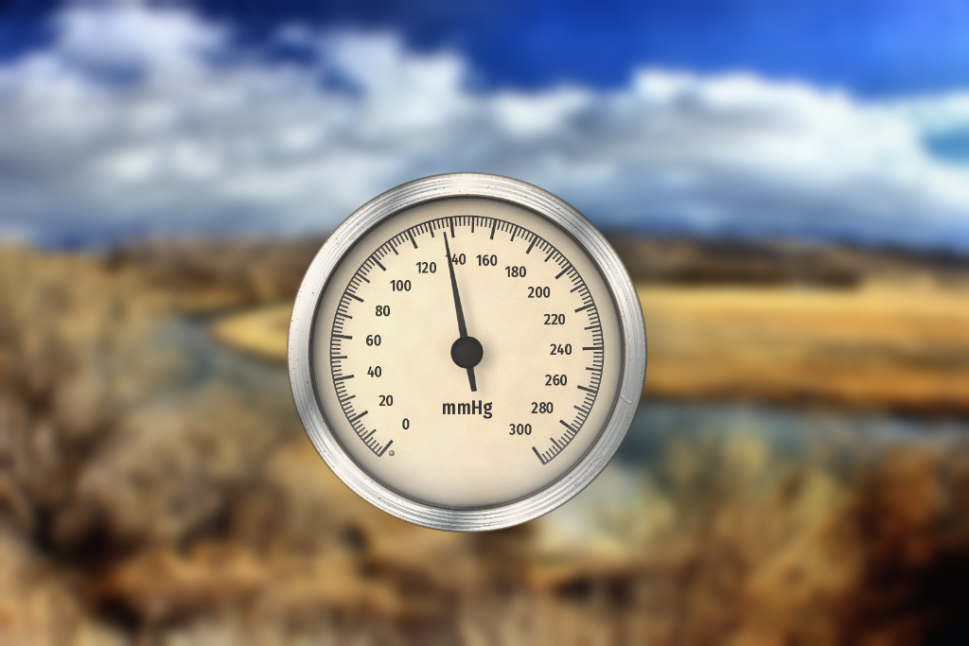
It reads 136 mmHg
